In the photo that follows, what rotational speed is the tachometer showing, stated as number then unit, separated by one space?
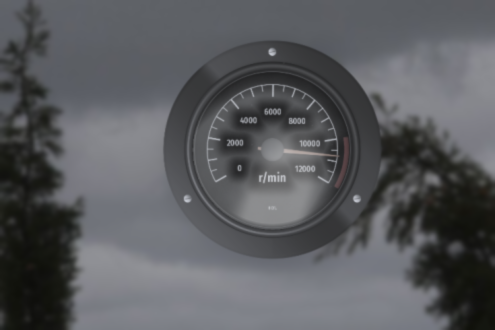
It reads 10750 rpm
